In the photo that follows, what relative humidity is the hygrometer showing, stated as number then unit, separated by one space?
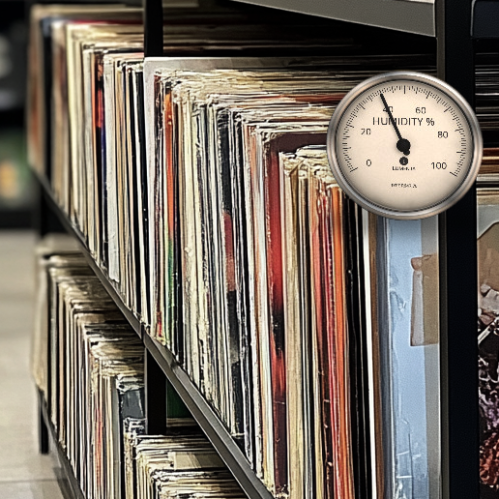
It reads 40 %
